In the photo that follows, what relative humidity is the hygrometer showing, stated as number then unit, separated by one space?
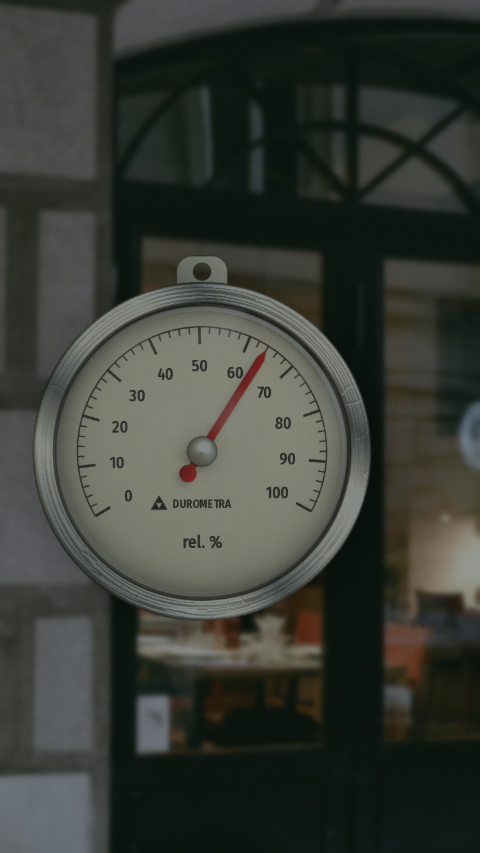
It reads 64 %
